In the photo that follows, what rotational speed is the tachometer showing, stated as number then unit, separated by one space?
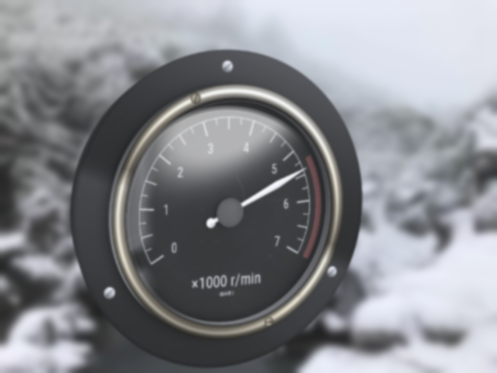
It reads 5375 rpm
